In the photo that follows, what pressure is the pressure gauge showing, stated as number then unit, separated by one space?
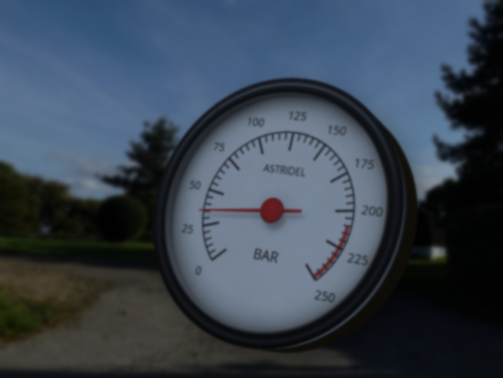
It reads 35 bar
